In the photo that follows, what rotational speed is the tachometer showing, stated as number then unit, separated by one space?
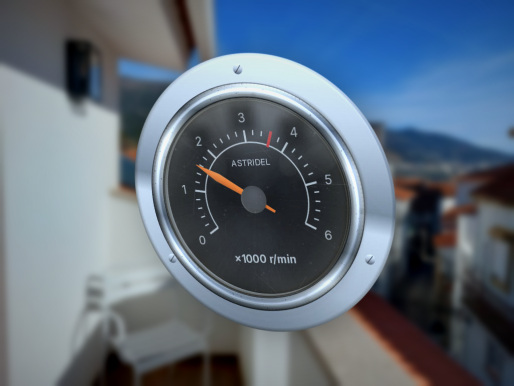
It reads 1600 rpm
